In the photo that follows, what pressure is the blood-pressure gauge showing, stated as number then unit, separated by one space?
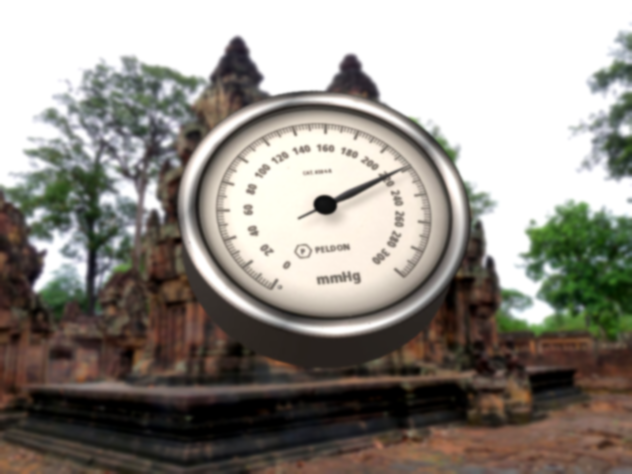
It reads 220 mmHg
